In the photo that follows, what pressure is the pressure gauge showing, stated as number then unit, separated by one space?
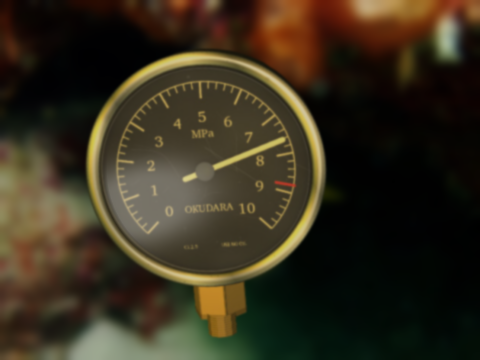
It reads 7.6 MPa
